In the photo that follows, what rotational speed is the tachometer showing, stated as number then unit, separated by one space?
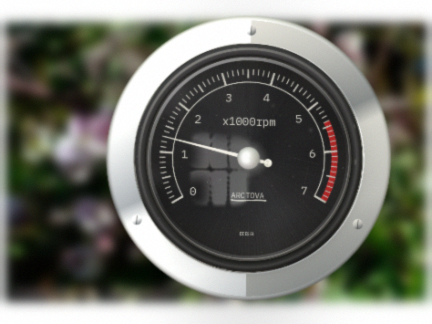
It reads 1300 rpm
